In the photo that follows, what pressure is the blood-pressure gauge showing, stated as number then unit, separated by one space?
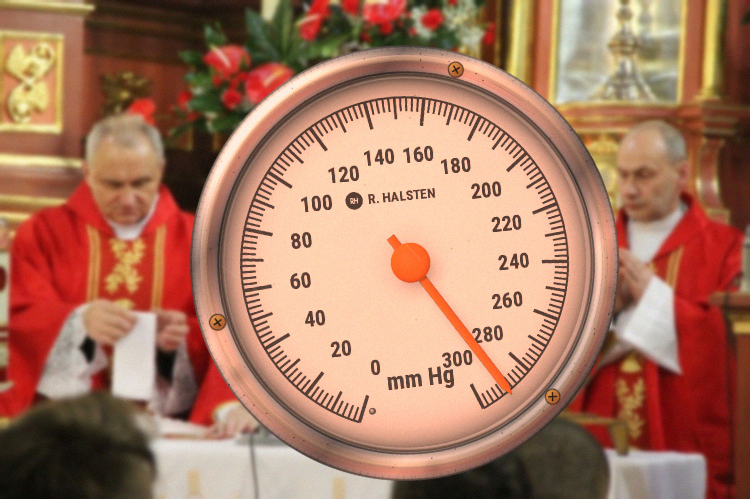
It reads 290 mmHg
